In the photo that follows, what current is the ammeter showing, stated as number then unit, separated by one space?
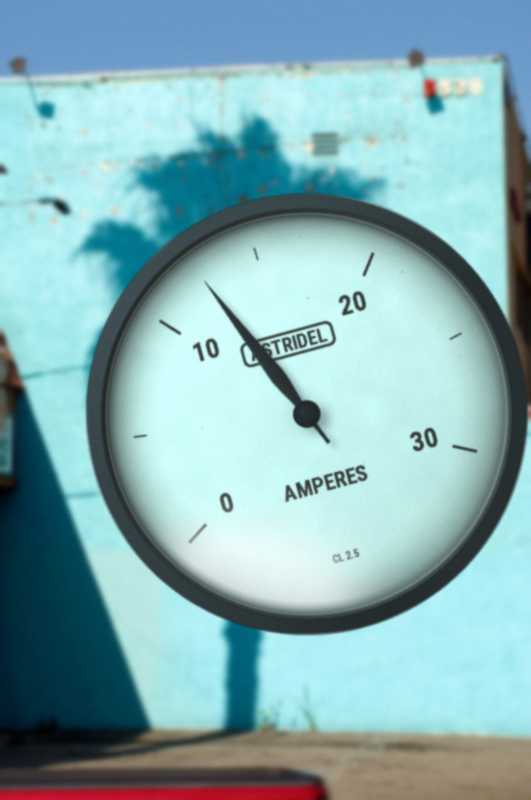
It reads 12.5 A
